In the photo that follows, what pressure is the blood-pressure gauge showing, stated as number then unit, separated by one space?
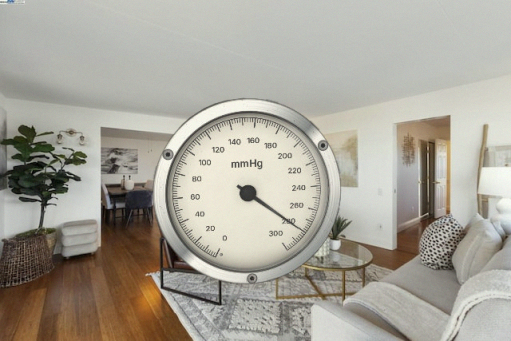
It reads 280 mmHg
